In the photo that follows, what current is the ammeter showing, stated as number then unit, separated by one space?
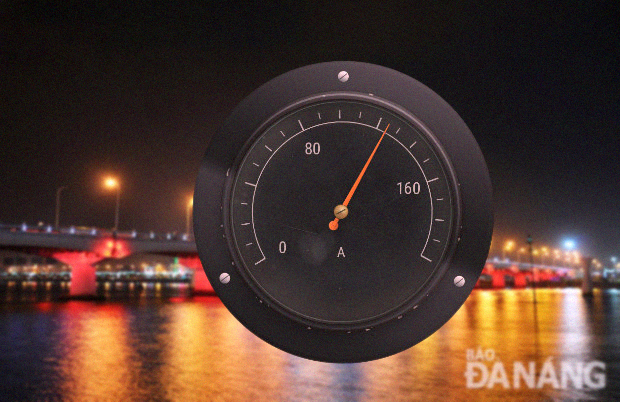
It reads 125 A
